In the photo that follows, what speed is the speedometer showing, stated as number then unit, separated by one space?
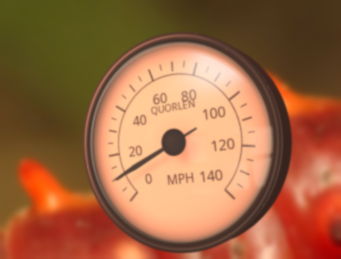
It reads 10 mph
